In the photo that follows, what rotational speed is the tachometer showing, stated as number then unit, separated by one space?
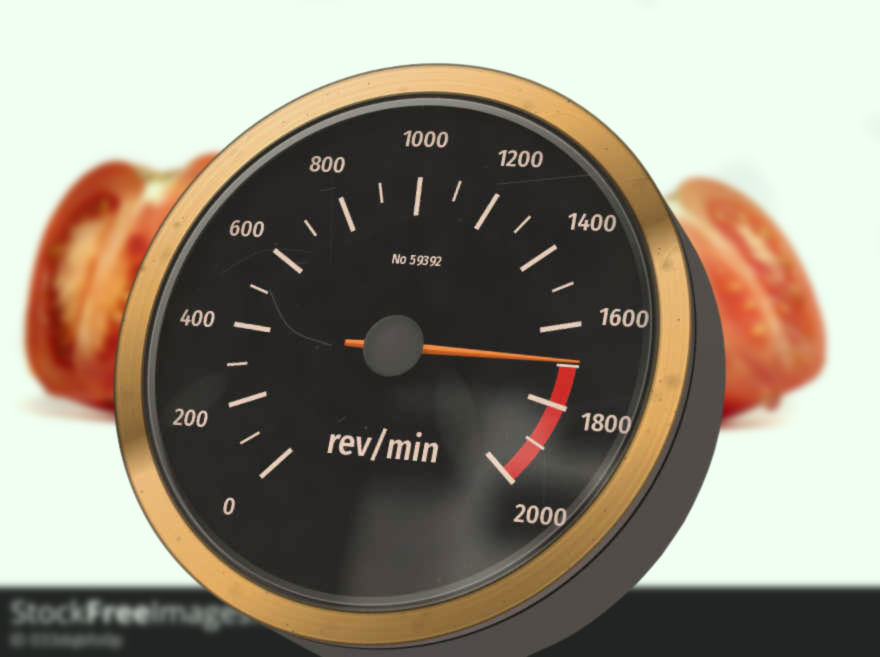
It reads 1700 rpm
